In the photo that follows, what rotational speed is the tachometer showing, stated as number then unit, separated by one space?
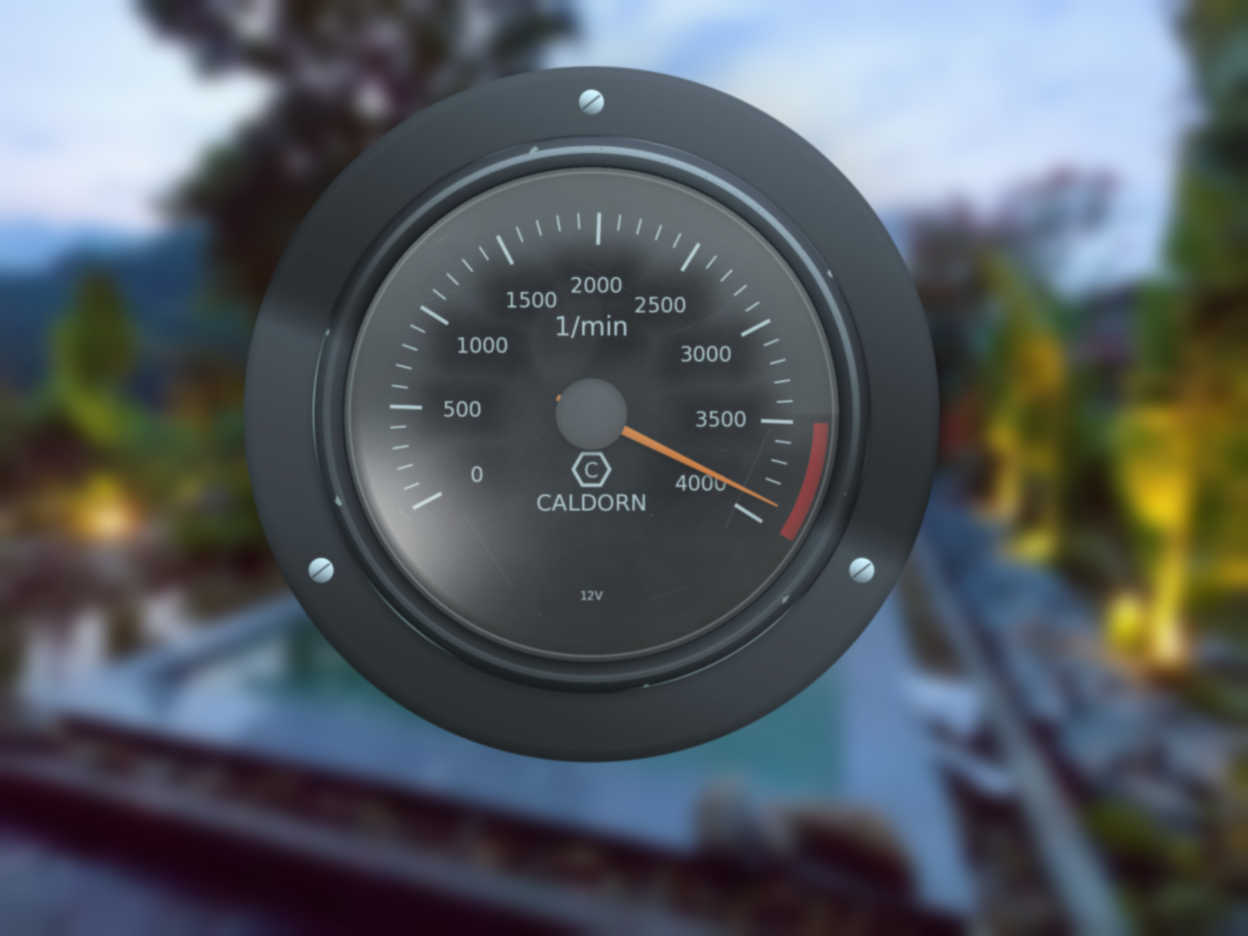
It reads 3900 rpm
